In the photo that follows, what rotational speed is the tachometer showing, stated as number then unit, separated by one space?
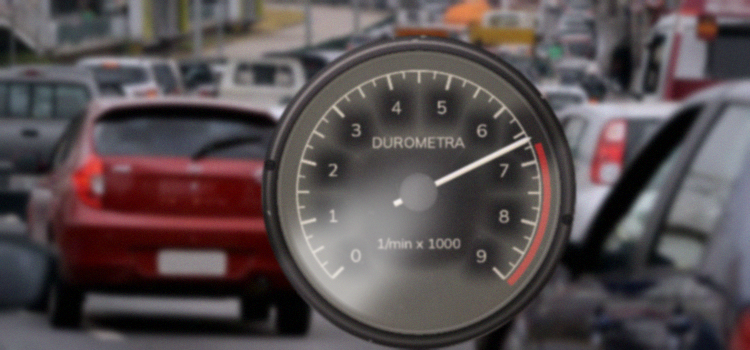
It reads 6625 rpm
